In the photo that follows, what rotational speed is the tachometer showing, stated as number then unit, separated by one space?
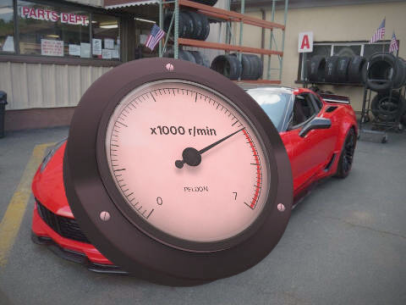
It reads 5200 rpm
